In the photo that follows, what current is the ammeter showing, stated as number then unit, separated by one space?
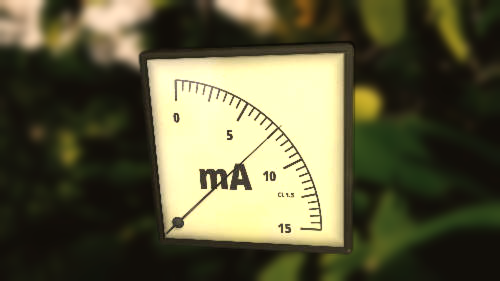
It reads 7.5 mA
